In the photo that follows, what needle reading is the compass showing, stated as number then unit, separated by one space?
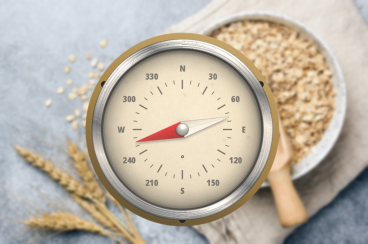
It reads 255 °
